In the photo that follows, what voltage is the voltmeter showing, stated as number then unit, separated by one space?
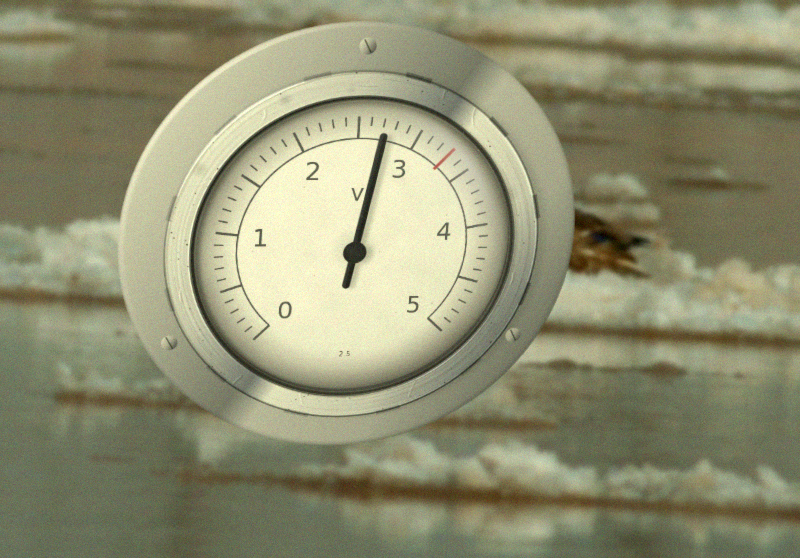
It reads 2.7 V
